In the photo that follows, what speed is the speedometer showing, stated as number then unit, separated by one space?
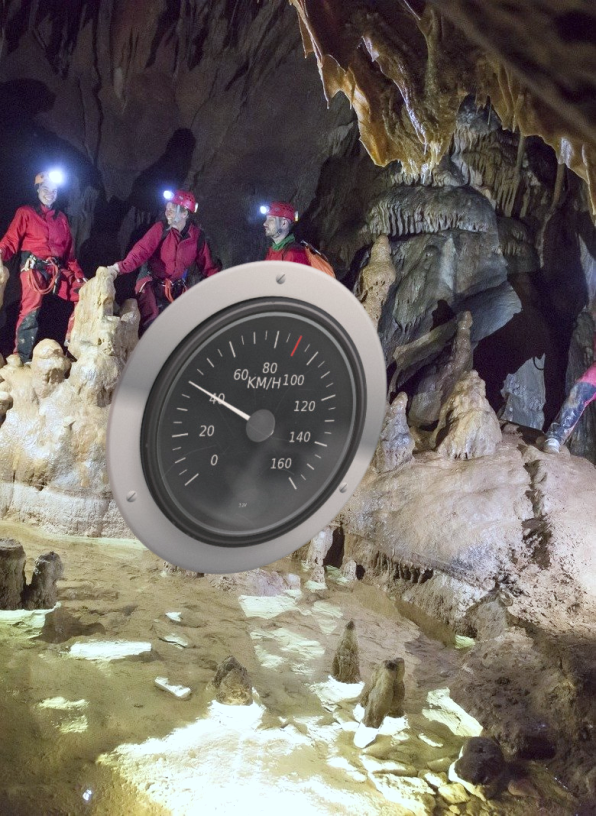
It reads 40 km/h
